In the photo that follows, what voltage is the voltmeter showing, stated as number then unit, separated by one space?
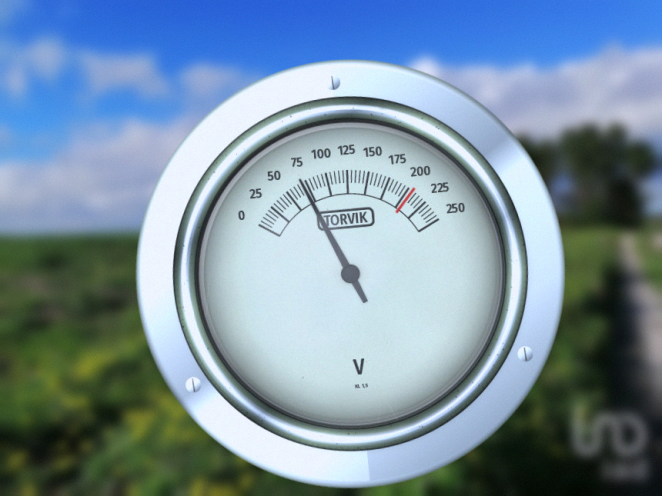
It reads 70 V
